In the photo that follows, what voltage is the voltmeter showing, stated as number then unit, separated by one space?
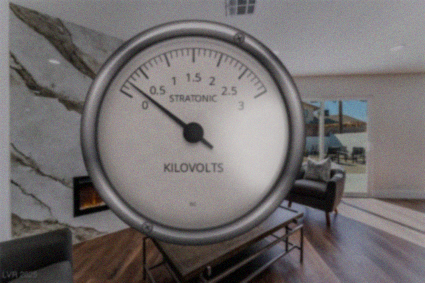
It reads 0.2 kV
